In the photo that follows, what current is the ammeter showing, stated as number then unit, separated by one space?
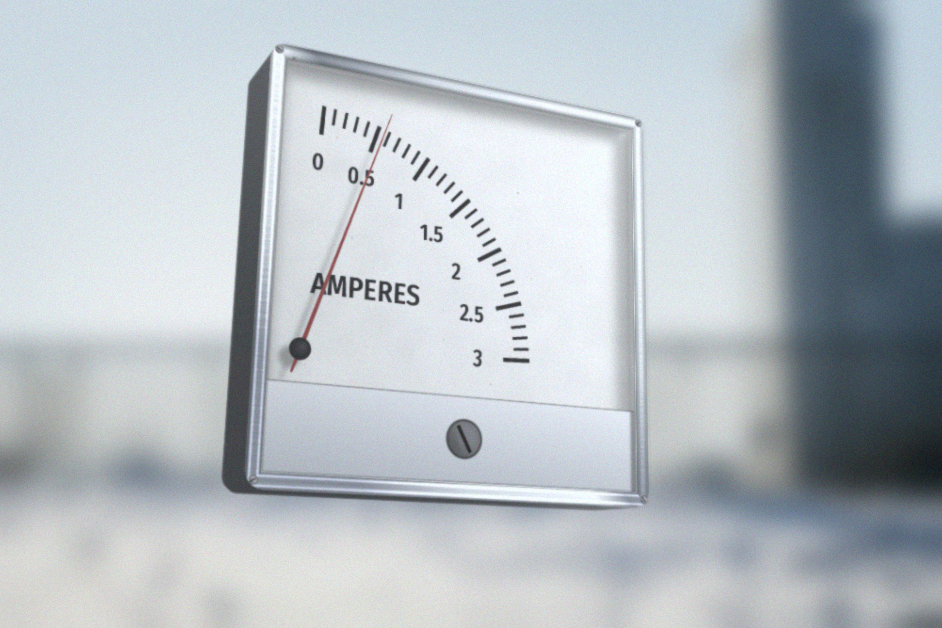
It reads 0.55 A
